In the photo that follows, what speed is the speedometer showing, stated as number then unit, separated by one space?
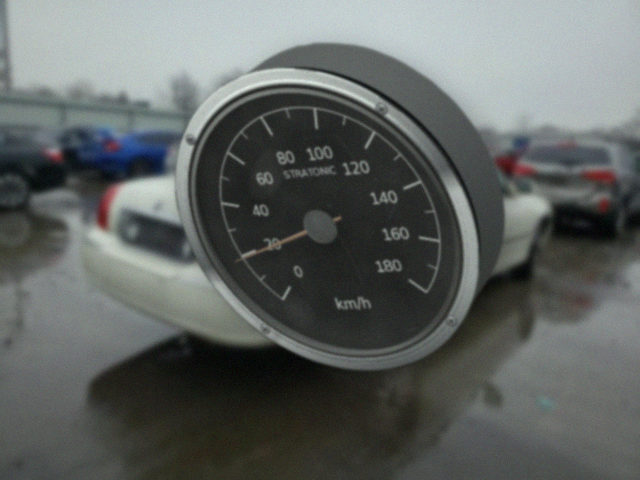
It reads 20 km/h
